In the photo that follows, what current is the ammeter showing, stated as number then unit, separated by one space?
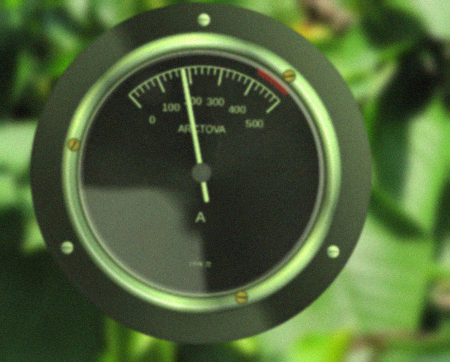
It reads 180 A
